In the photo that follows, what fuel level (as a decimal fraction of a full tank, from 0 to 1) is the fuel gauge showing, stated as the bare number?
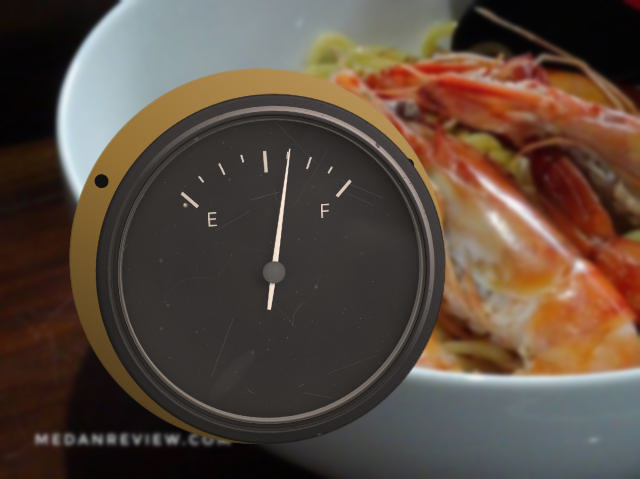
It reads 0.625
